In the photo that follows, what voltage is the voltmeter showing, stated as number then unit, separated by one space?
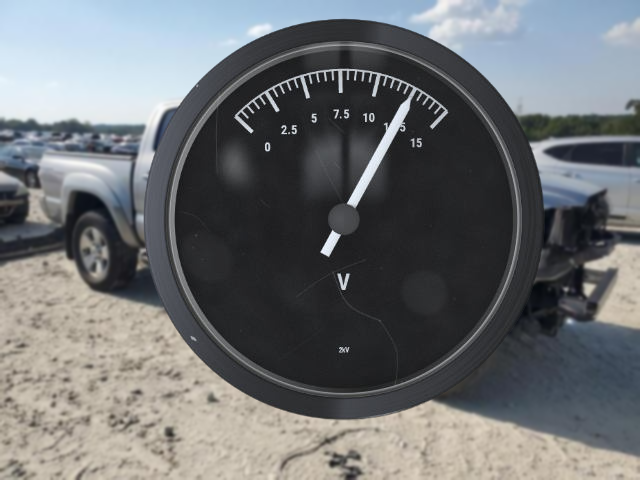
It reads 12.5 V
